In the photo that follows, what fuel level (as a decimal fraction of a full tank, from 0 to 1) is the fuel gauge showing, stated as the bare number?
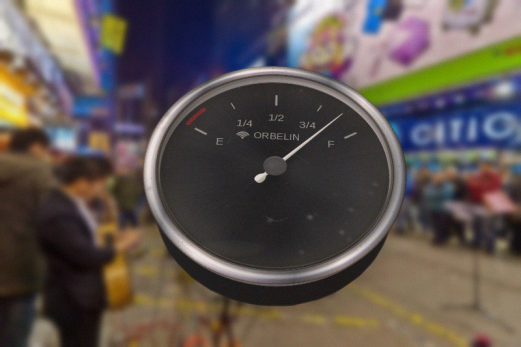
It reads 0.875
